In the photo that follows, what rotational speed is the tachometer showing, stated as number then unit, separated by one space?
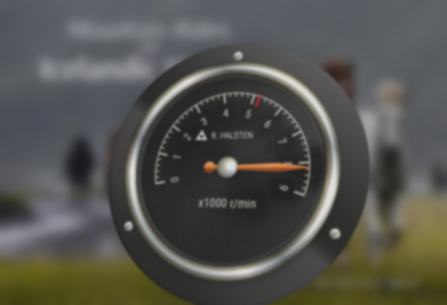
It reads 8200 rpm
